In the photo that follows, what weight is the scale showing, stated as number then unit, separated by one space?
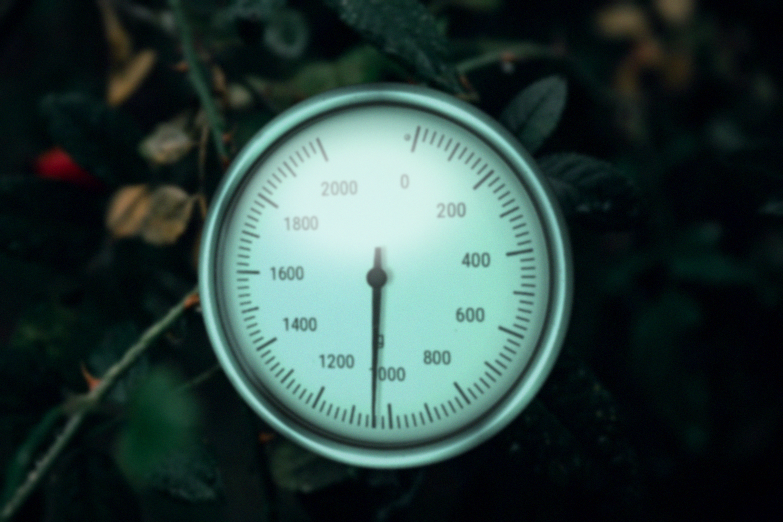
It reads 1040 g
